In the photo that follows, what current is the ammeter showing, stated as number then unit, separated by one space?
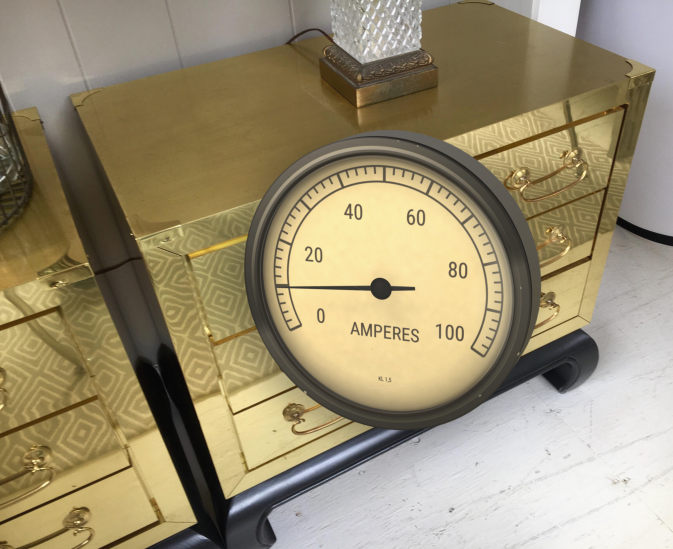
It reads 10 A
